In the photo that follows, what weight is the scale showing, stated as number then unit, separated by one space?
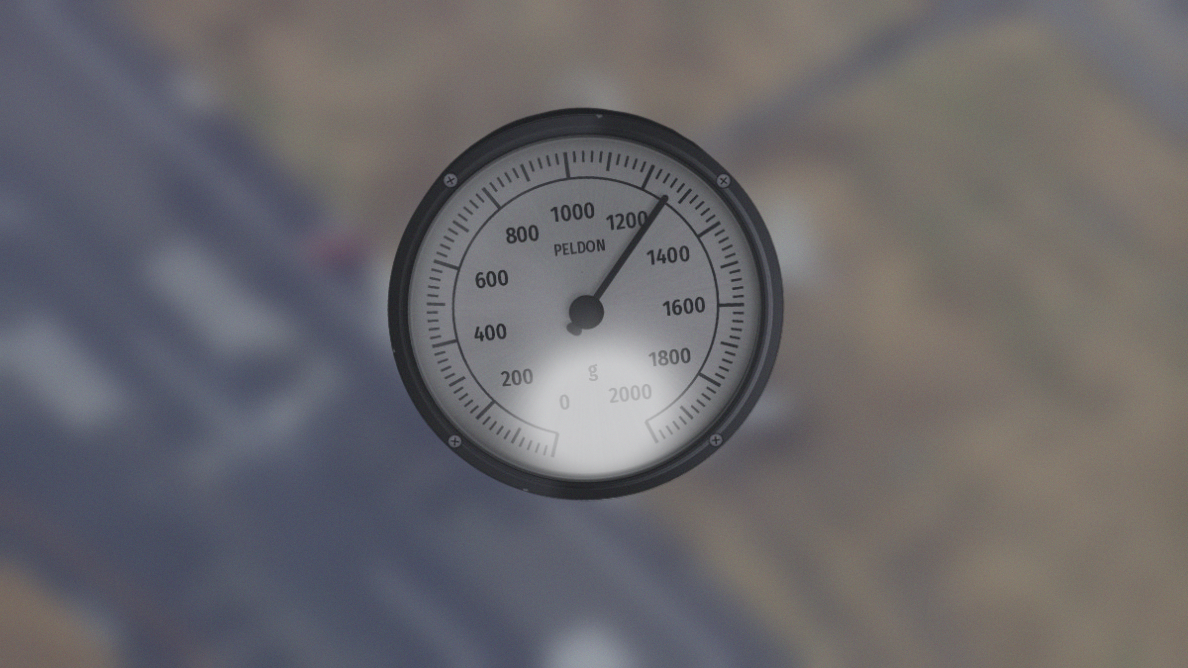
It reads 1260 g
